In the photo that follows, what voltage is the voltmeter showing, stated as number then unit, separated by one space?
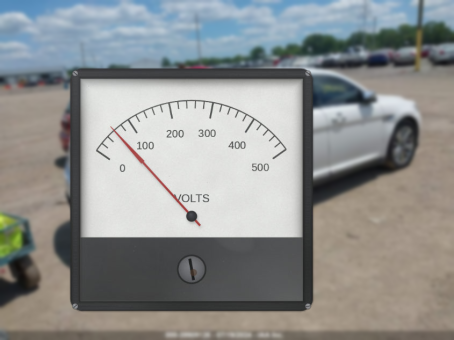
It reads 60 V
